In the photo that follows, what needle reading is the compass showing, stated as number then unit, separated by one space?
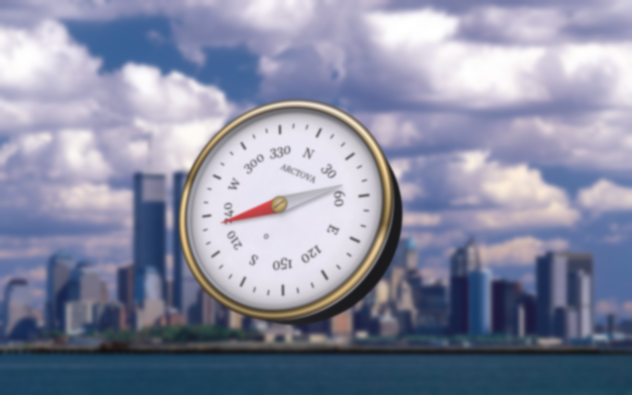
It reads 230 °
